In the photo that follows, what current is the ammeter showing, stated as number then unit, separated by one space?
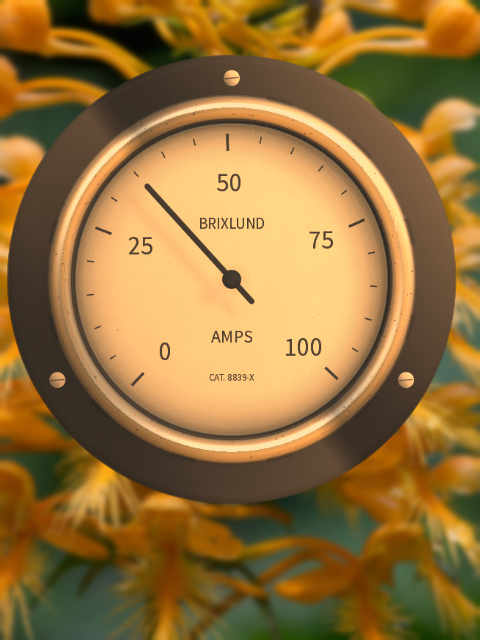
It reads 35 A
